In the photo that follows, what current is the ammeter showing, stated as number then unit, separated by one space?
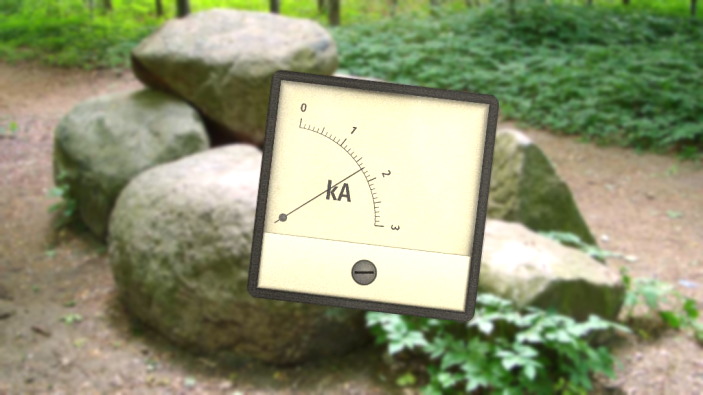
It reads 1.7 kA
